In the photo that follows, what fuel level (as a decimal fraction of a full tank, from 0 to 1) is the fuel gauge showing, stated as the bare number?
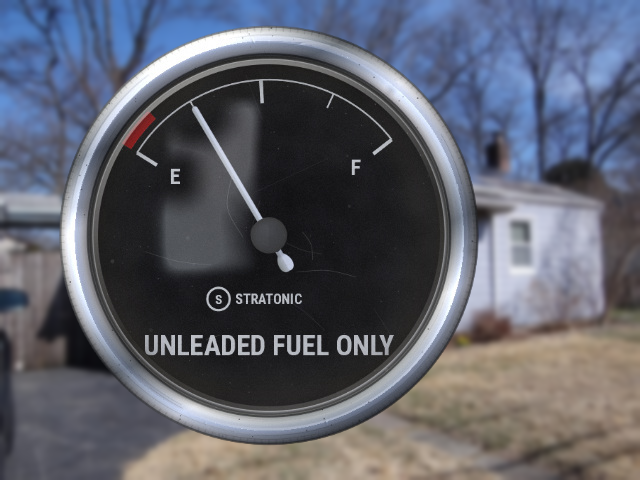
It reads 0.25
